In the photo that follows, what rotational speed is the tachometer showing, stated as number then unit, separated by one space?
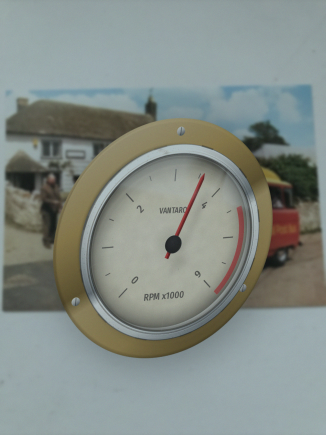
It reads 3500 rpm
